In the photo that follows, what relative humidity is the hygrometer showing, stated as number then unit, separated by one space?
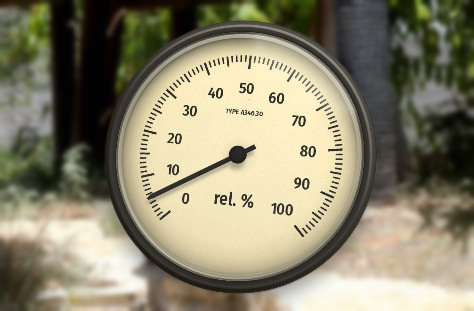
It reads 5 %
